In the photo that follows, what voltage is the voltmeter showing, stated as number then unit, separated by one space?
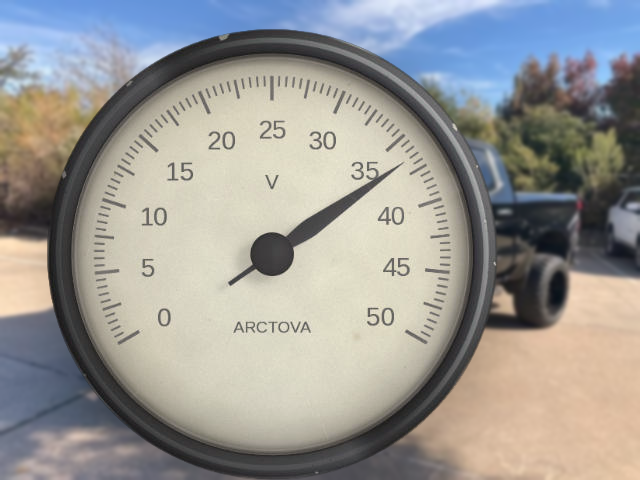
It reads 36.5 V
